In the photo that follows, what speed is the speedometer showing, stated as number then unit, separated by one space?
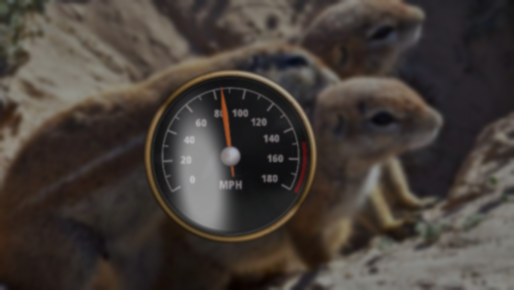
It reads 85 mph
